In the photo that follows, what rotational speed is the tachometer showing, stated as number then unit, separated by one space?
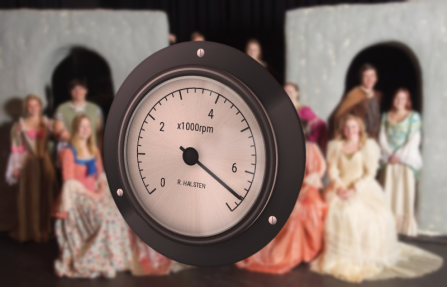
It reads 6600 rpm
